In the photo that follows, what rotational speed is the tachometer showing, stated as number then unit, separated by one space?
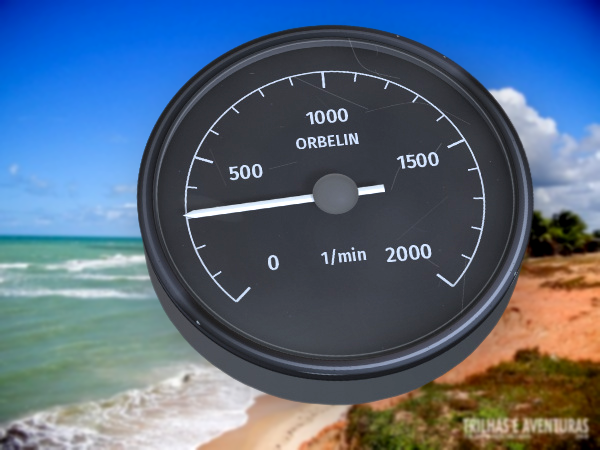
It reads 300 rpm
